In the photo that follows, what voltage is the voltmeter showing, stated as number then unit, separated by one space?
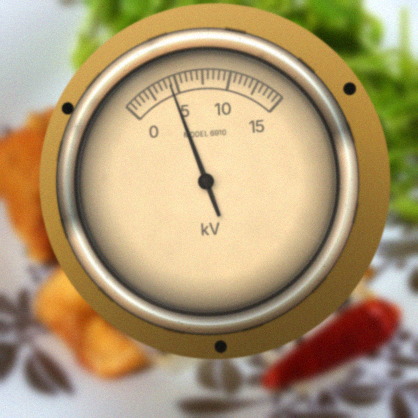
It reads 4.5 kV
